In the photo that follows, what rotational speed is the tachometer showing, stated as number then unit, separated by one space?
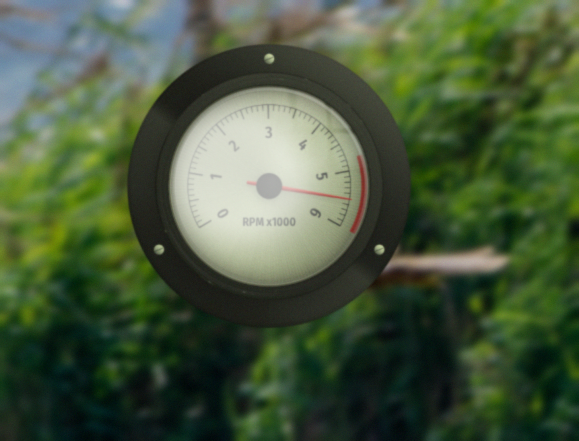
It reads 5500 rpm
